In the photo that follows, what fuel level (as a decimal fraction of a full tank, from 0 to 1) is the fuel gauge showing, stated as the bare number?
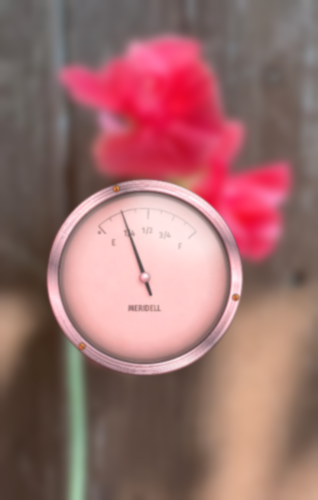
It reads 0.25
